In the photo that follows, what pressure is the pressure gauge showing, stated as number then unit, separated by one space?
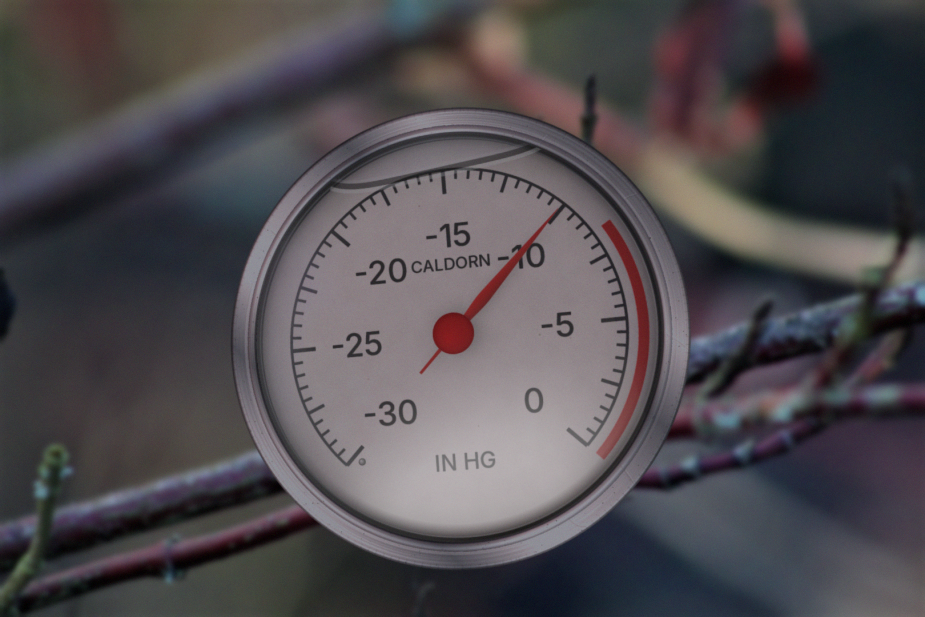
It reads -10 inHg
